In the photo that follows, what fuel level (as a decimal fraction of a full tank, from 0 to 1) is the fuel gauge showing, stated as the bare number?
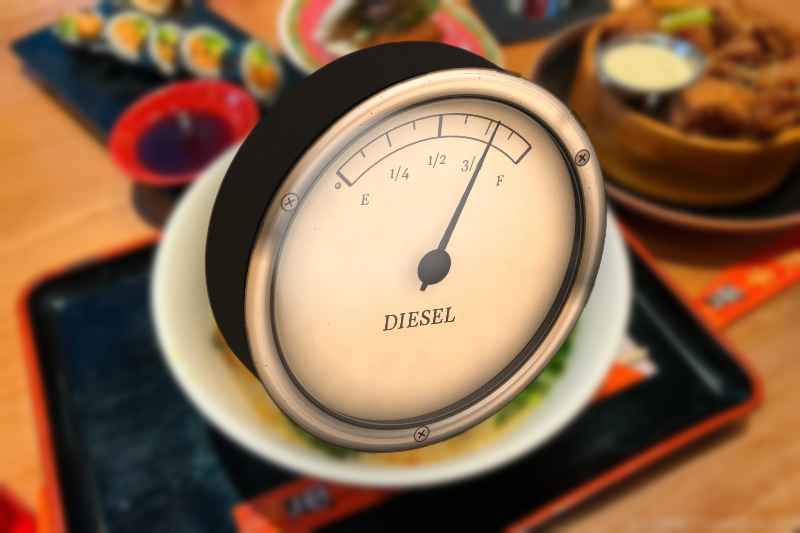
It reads 0.75
